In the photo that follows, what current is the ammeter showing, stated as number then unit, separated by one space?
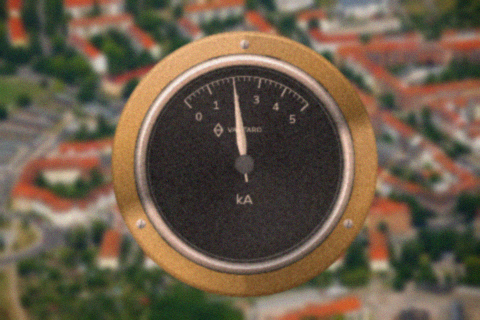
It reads 2 kA
